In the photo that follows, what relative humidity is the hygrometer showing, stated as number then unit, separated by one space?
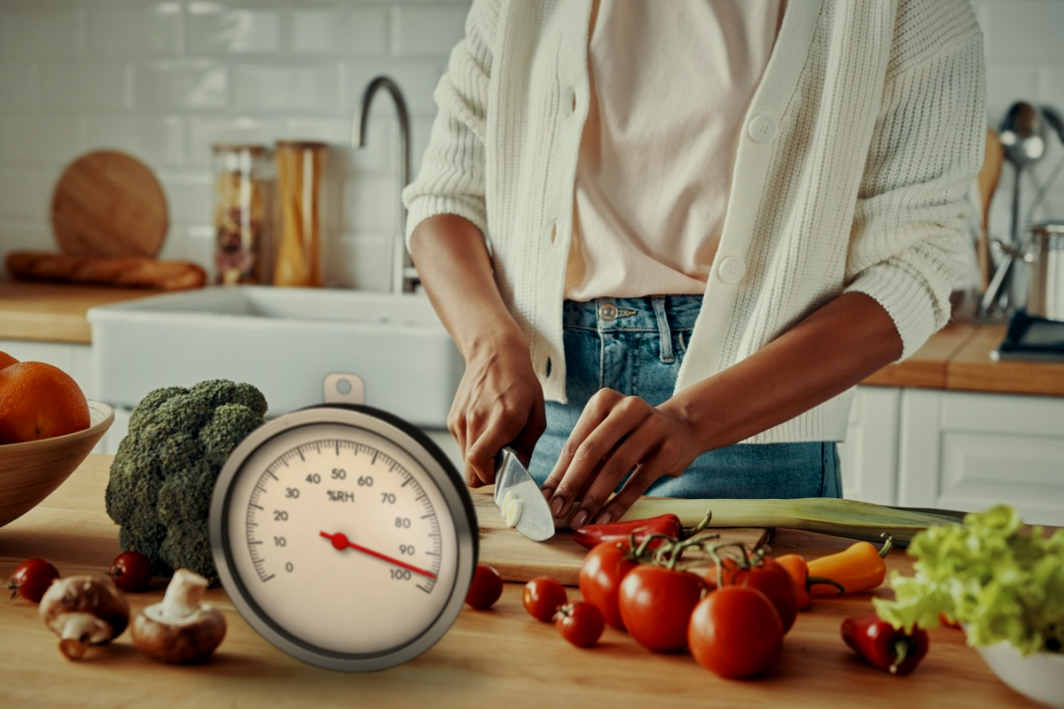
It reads 95 %
